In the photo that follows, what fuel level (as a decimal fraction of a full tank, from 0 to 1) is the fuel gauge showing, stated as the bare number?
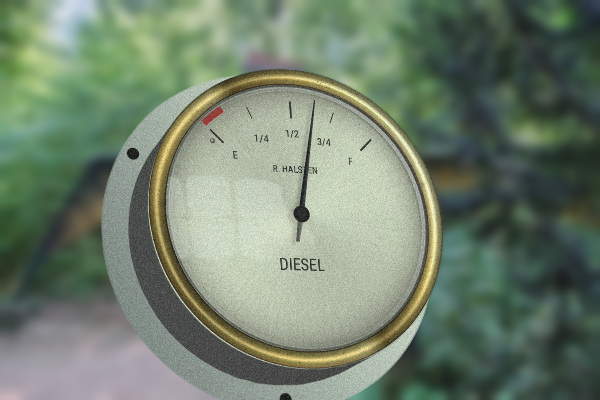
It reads 0.625
